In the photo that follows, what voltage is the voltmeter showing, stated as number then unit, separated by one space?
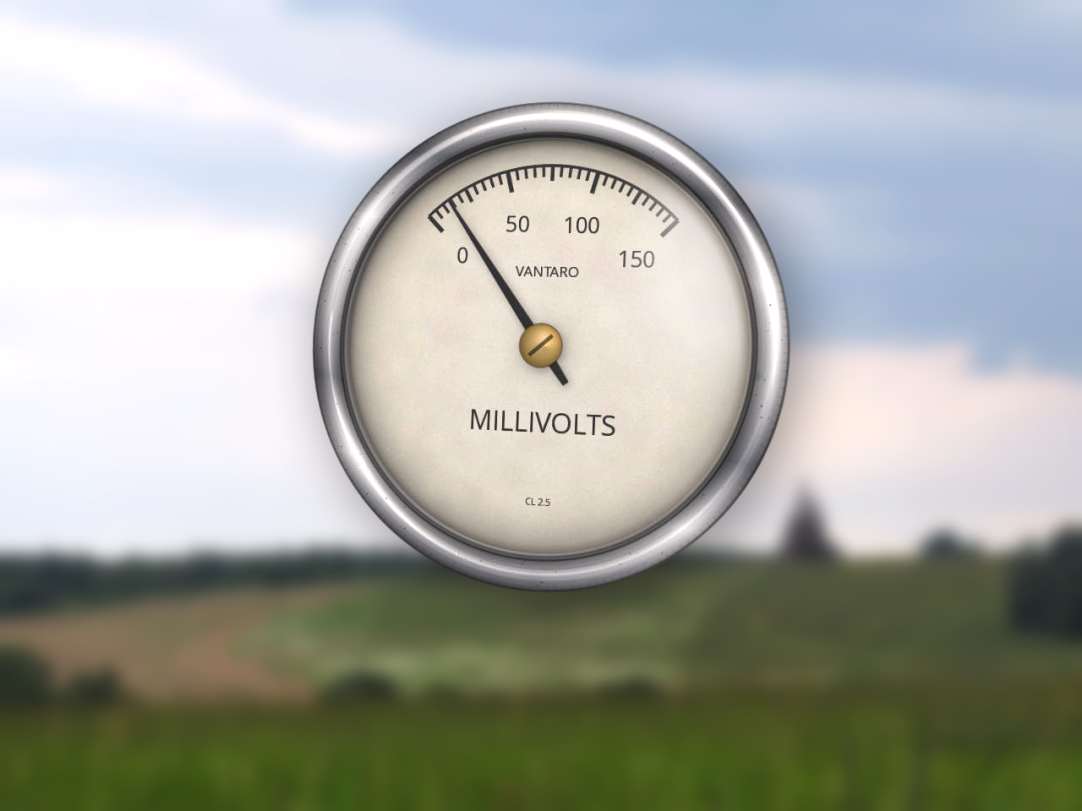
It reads 15 mV
